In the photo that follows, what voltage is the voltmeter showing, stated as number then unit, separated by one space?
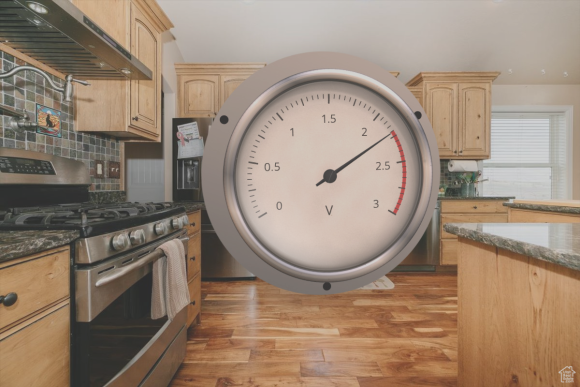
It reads 2.2 V
